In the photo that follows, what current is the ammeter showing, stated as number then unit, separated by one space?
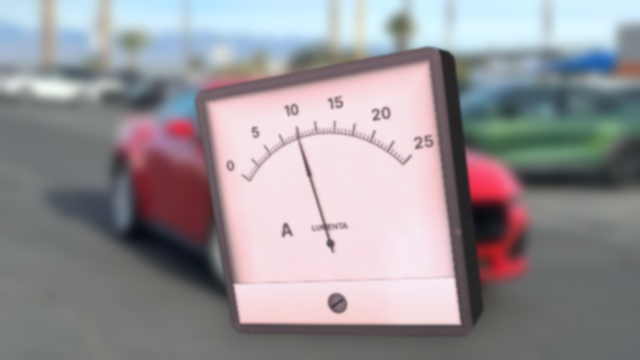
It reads 10 A
